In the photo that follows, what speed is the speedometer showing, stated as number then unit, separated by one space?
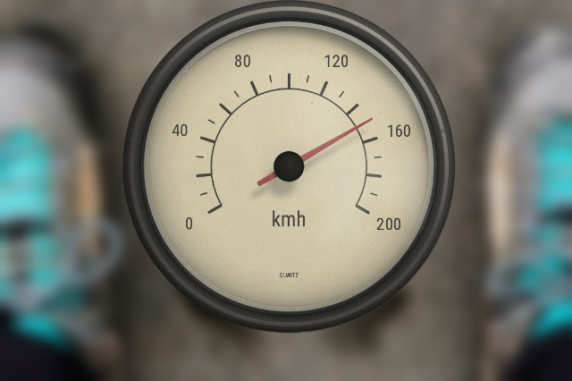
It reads 150 km/h
